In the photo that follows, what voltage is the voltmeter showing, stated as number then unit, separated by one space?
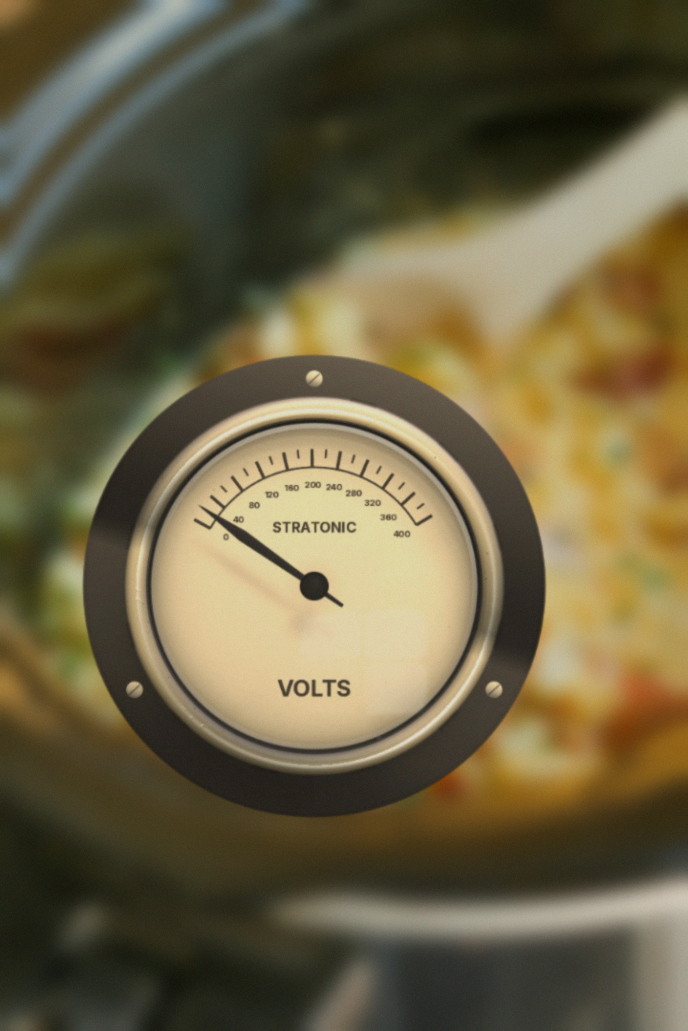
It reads 20 V
